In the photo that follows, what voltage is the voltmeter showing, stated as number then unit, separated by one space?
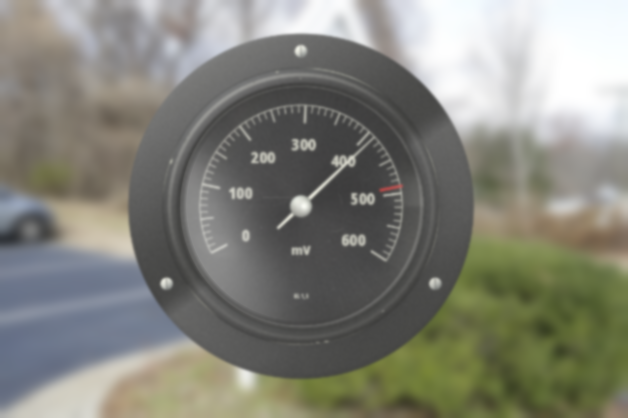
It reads 410 mV
